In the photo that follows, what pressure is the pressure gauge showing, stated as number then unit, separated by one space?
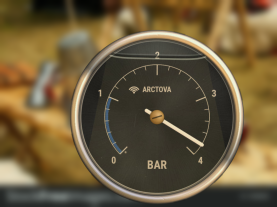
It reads 3.8 bar
